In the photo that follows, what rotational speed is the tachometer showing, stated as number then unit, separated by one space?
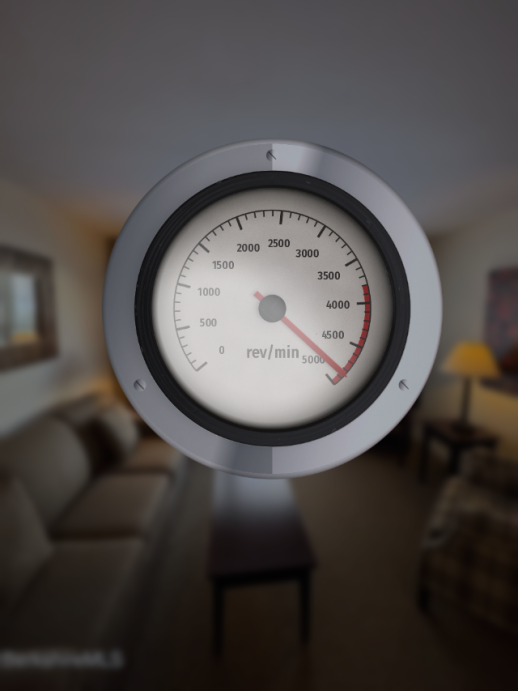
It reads 4850 rpm
